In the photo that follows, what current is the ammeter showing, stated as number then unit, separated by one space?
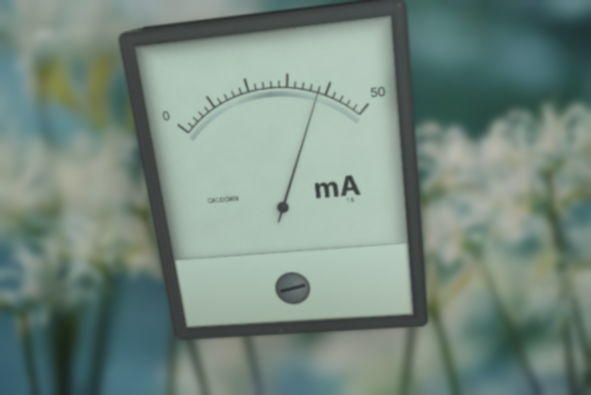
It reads 38 mA
